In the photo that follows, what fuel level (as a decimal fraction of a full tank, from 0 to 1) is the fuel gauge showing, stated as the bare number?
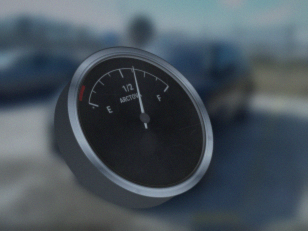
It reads 0.625
